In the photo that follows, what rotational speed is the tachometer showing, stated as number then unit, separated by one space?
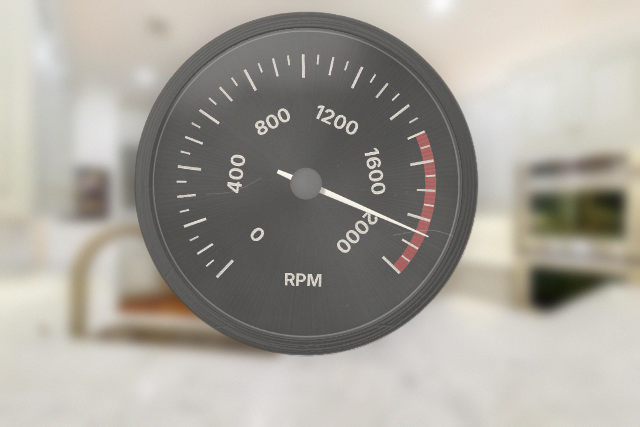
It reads 1850 rpm
